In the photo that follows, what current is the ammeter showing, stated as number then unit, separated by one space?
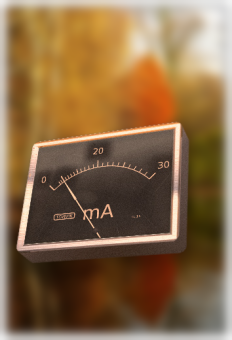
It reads 10 mA
